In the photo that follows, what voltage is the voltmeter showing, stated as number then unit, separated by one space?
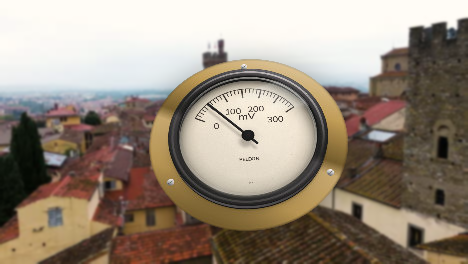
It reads 50 mV
